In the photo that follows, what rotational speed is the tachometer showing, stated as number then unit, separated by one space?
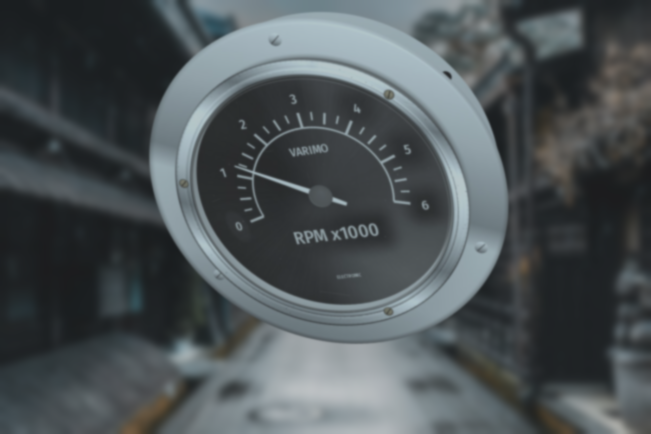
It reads 1250 rpm
